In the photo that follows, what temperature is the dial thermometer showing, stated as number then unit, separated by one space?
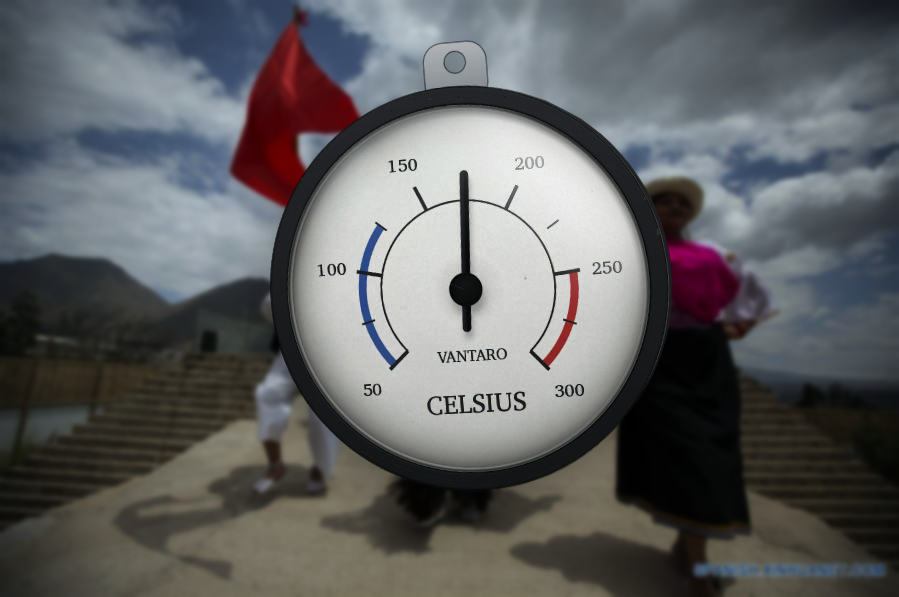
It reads 175 °C
